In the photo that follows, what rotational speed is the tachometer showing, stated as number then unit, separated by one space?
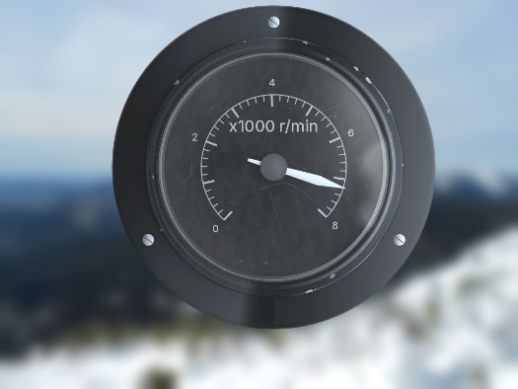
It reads 7200 rpm
